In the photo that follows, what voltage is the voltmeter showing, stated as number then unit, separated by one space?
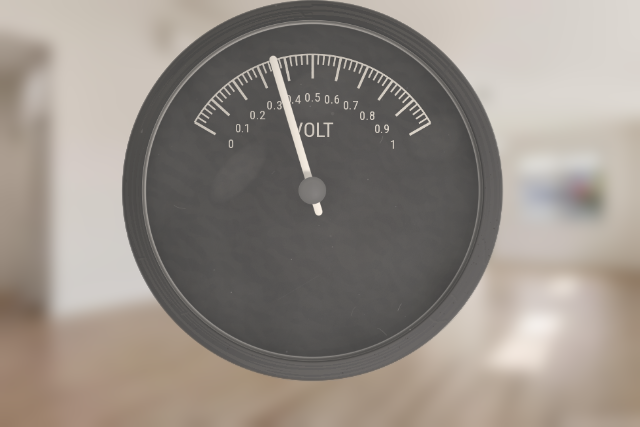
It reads 0.36 V
